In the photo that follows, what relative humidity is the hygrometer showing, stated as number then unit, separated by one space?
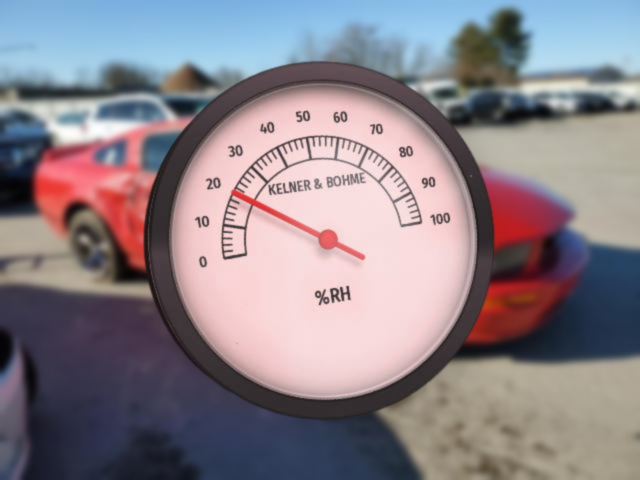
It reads 20 %
